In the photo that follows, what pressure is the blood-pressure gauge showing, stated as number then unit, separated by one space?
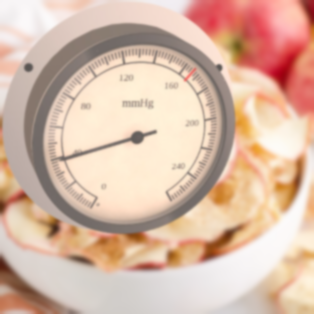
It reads 40 mmHg
